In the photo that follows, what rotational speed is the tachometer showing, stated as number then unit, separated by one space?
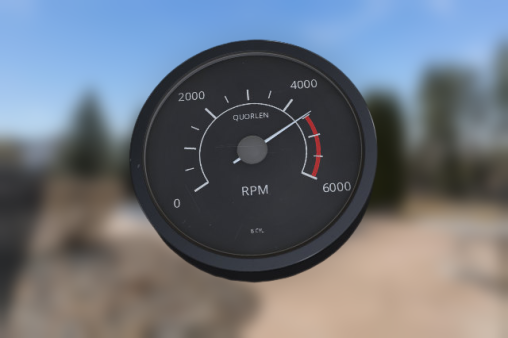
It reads 4500 rpm
